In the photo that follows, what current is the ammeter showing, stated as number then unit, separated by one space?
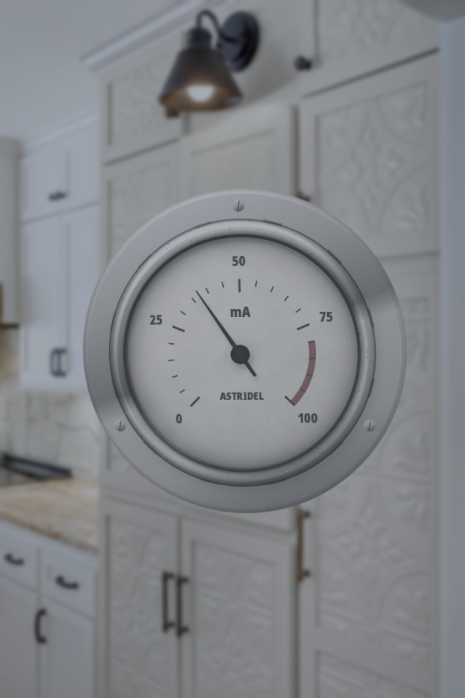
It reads 37.5 mA
